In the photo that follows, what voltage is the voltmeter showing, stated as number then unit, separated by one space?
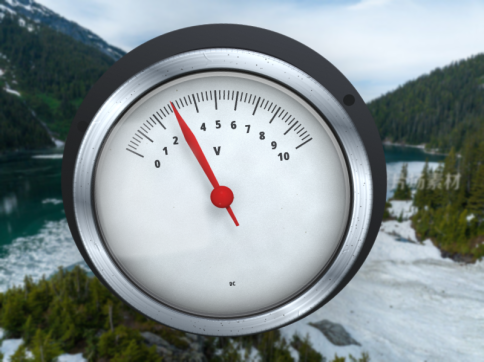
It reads 3 V
